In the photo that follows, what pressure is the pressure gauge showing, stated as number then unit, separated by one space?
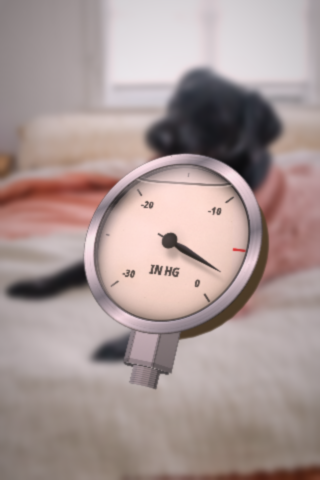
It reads -2.5 inHg
